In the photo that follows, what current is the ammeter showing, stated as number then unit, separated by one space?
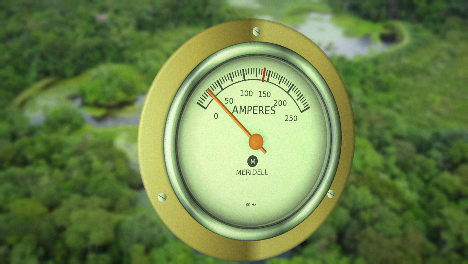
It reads 25 A
